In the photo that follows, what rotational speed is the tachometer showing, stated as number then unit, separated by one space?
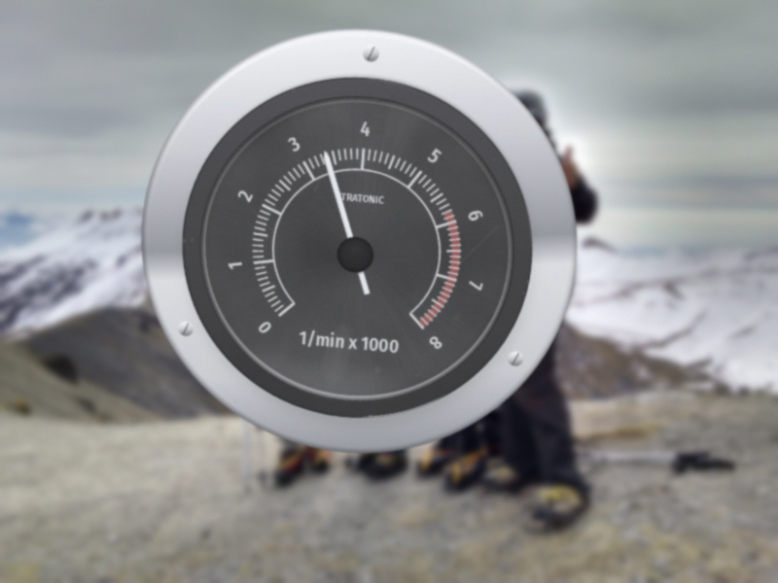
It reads 3400 rpm
